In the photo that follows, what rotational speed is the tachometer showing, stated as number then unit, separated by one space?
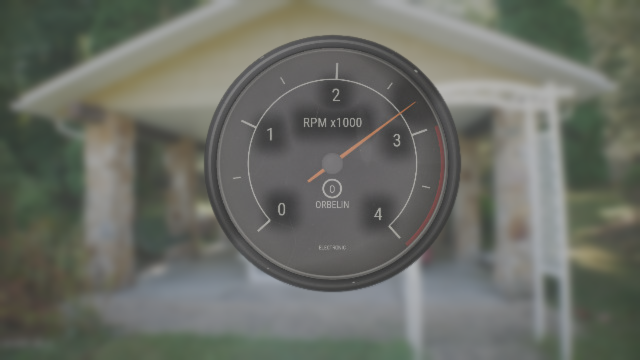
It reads 2750 rpm
